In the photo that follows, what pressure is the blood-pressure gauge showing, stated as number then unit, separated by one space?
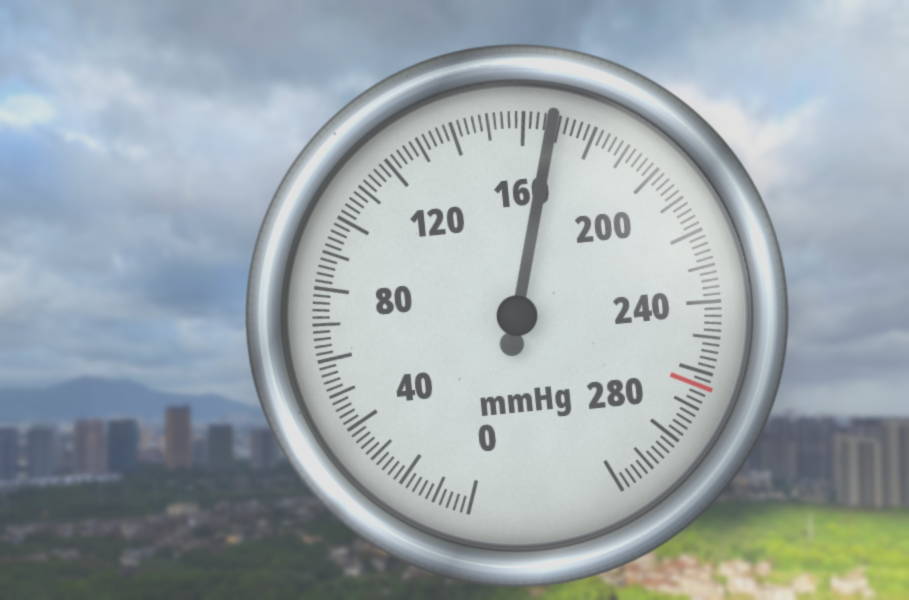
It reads 168 mmHg
